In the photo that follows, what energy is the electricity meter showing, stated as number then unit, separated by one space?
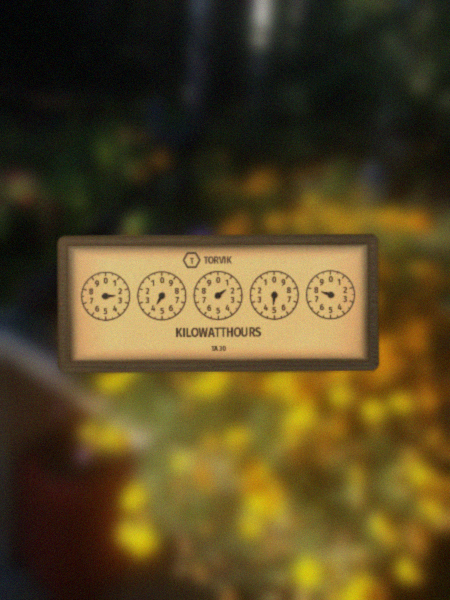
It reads 24148 kWh
